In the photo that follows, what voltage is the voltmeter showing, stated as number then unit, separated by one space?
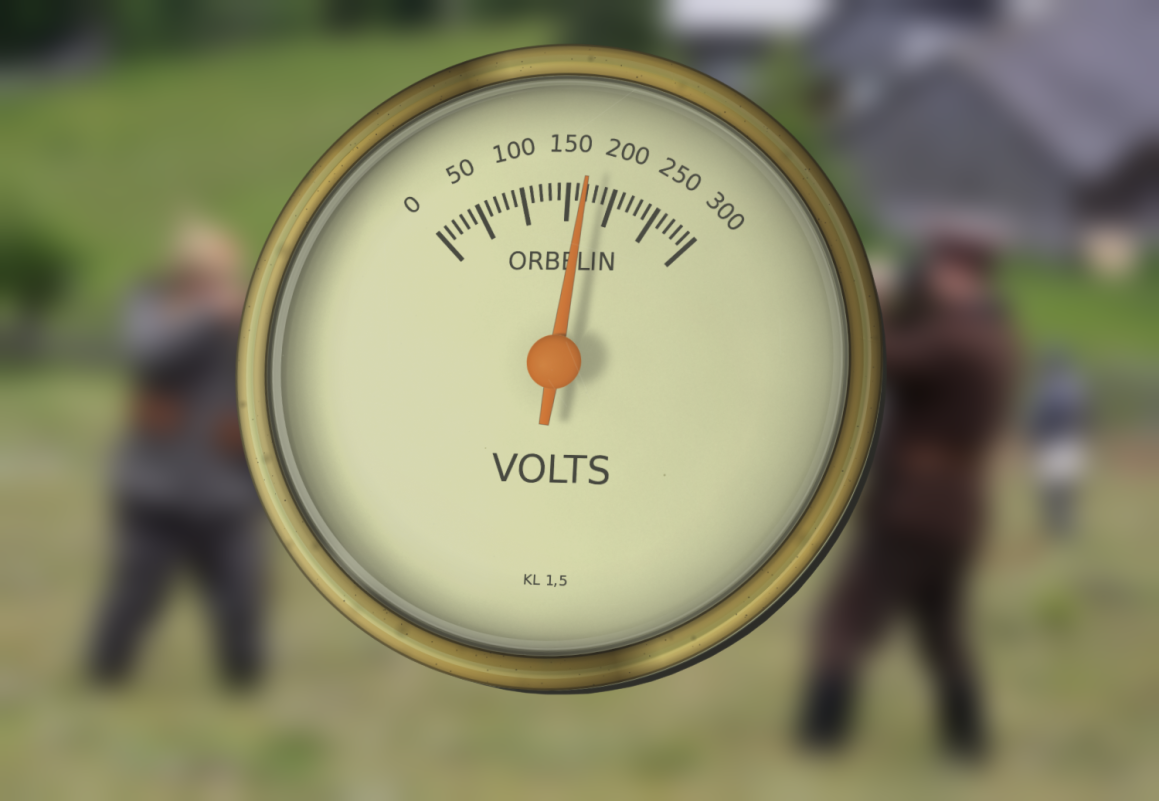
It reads 170 V
